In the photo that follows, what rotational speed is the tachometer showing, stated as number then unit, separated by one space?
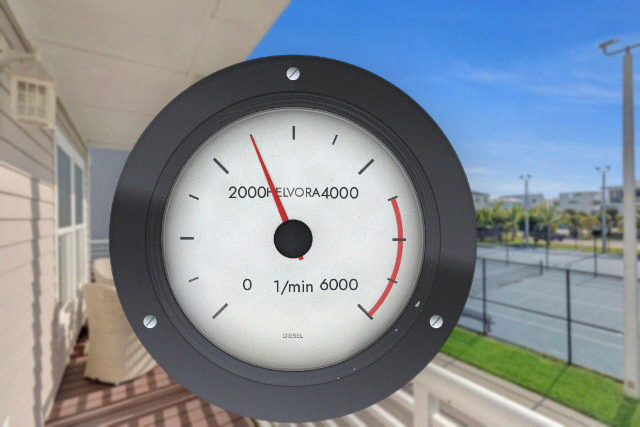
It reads 2500 rpm
